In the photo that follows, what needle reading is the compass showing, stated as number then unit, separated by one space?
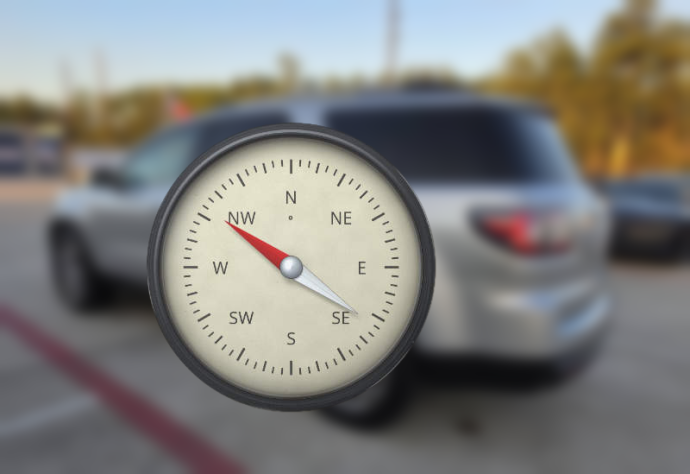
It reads 305 °
